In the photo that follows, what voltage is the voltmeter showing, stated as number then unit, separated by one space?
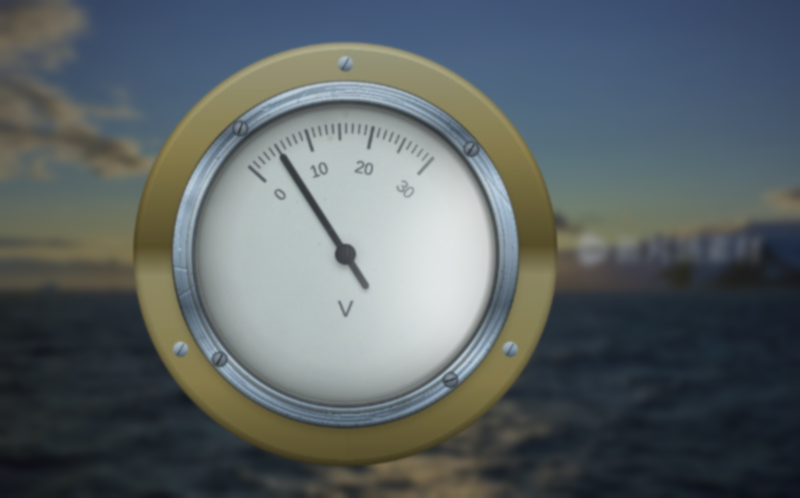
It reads 5 V
